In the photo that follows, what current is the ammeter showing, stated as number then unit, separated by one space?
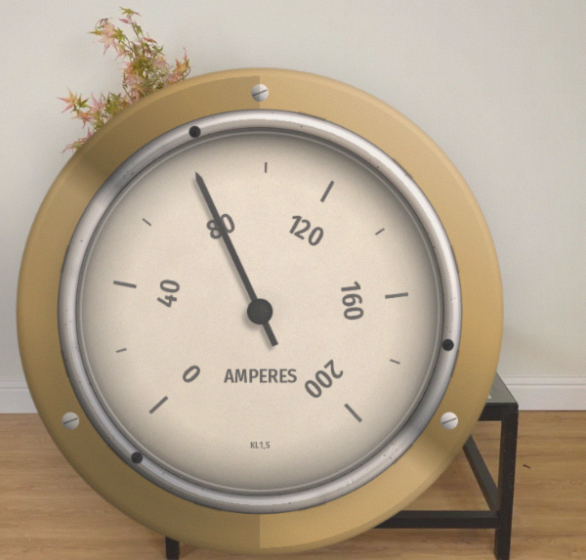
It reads 80 A
